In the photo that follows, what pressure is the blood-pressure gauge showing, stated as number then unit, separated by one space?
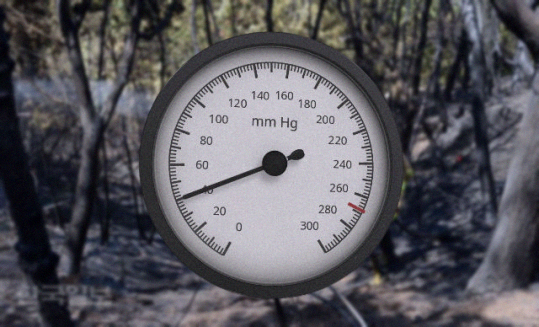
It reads 40 mmHg
